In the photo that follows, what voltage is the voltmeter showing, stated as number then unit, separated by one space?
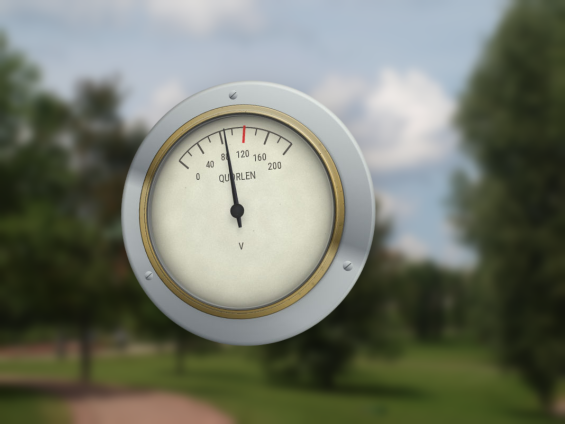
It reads 90 V
